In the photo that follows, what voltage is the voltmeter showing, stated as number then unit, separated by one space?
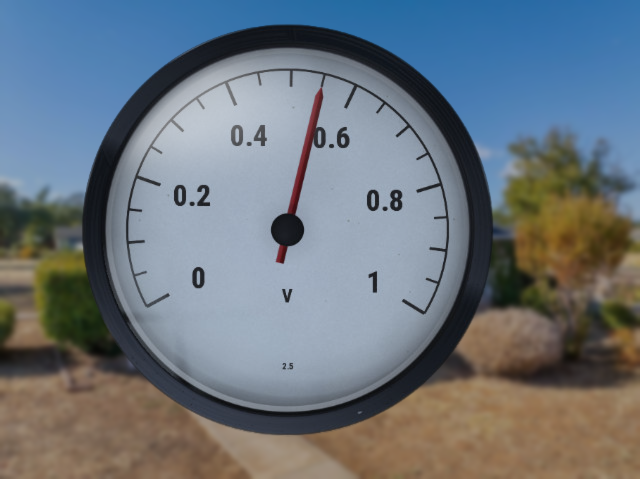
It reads 0.55 V
